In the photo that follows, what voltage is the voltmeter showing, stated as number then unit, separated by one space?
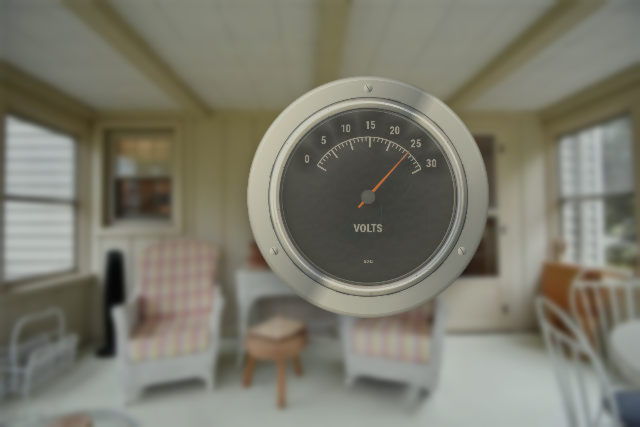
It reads 25 V
